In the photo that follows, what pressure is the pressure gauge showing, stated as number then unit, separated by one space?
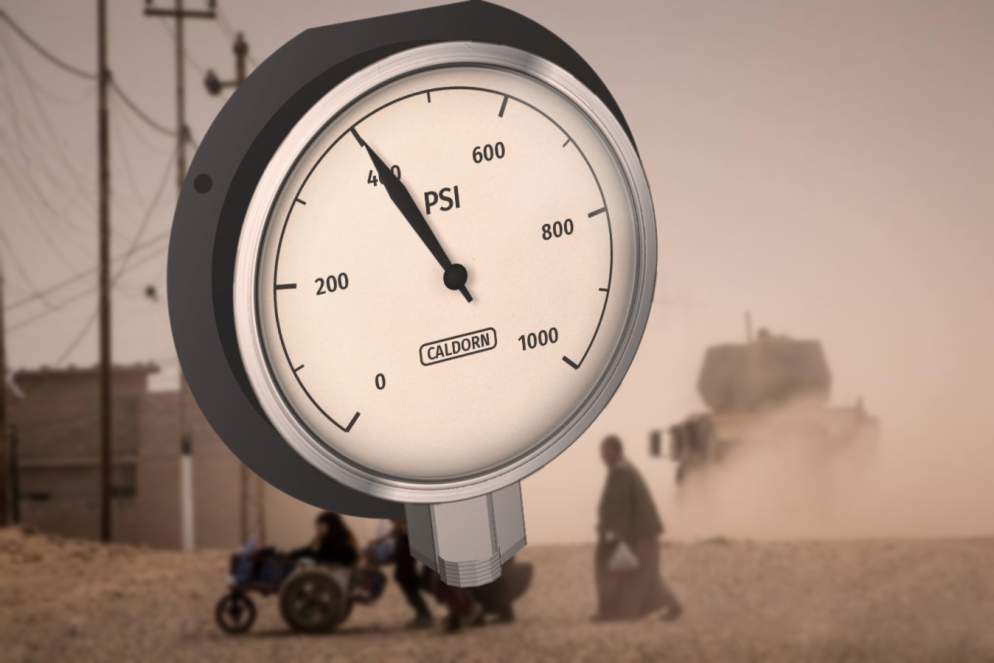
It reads 400 psi
